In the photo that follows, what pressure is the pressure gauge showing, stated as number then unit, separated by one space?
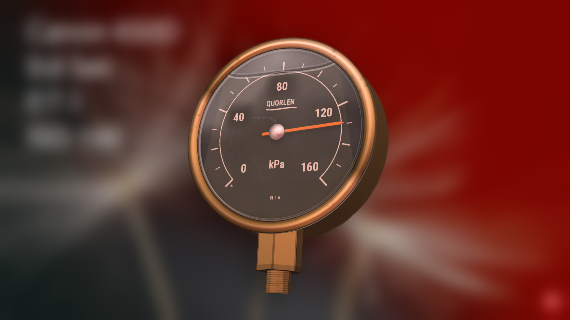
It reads 130 kPa
